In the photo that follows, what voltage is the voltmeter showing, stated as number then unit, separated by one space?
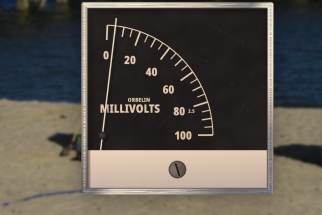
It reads 5 mV
